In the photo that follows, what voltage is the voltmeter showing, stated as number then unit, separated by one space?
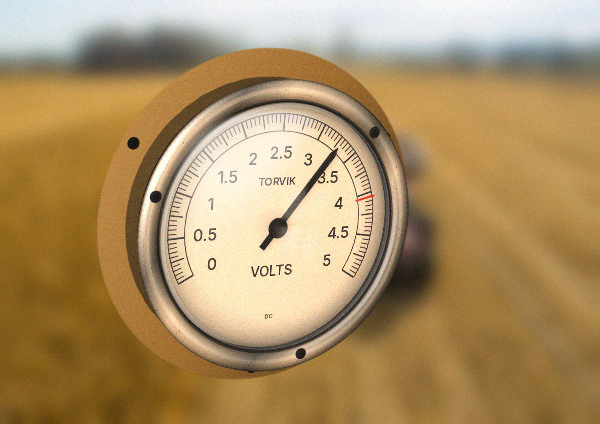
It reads 3.25 V
